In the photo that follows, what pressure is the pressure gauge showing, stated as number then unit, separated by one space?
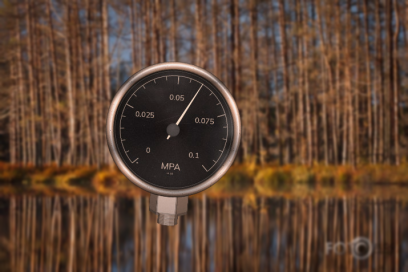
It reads 0.06 MPa
